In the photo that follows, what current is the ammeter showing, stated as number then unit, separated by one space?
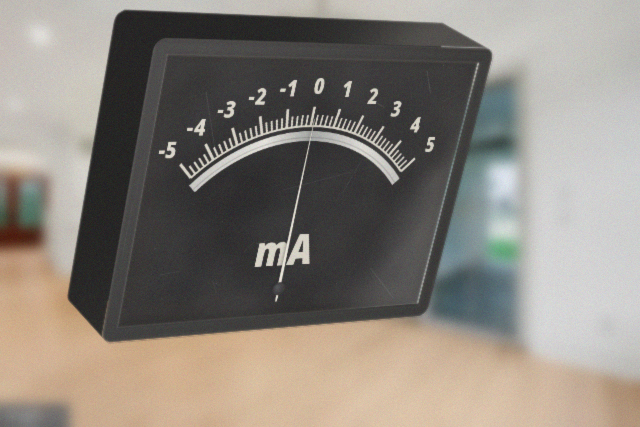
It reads 0 mA
